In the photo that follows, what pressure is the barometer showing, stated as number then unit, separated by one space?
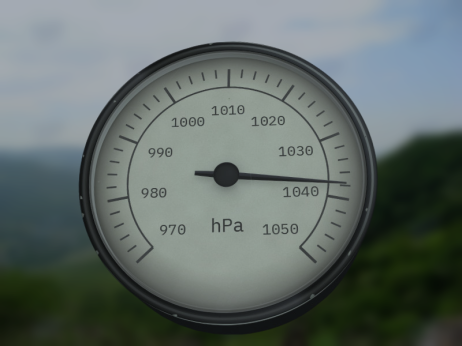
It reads 1038 hPa
